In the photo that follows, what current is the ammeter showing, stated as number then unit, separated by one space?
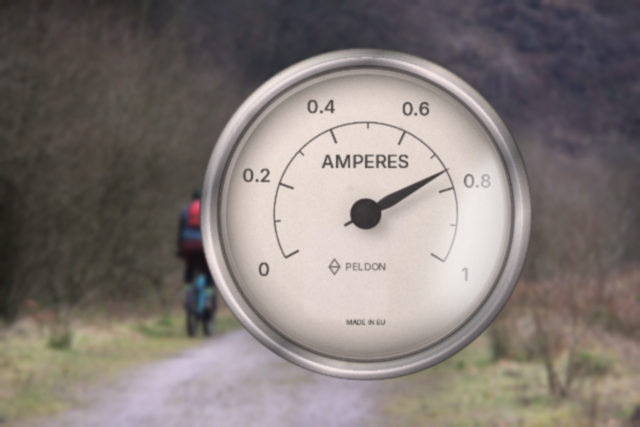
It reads 0.75 A
